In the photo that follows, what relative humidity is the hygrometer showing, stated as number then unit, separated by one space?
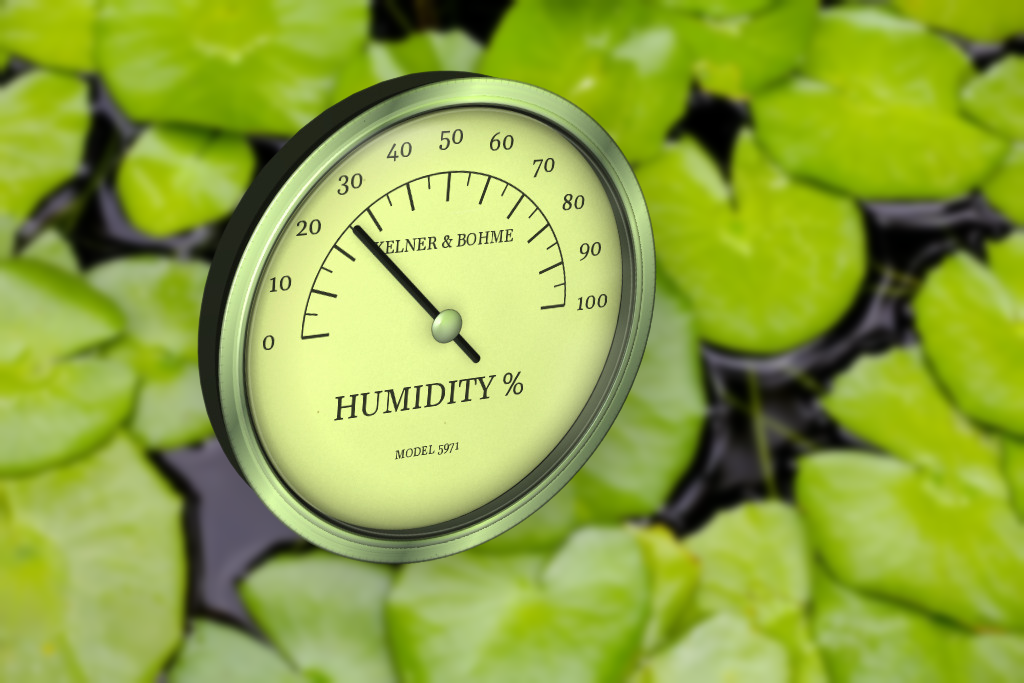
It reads 25 %
